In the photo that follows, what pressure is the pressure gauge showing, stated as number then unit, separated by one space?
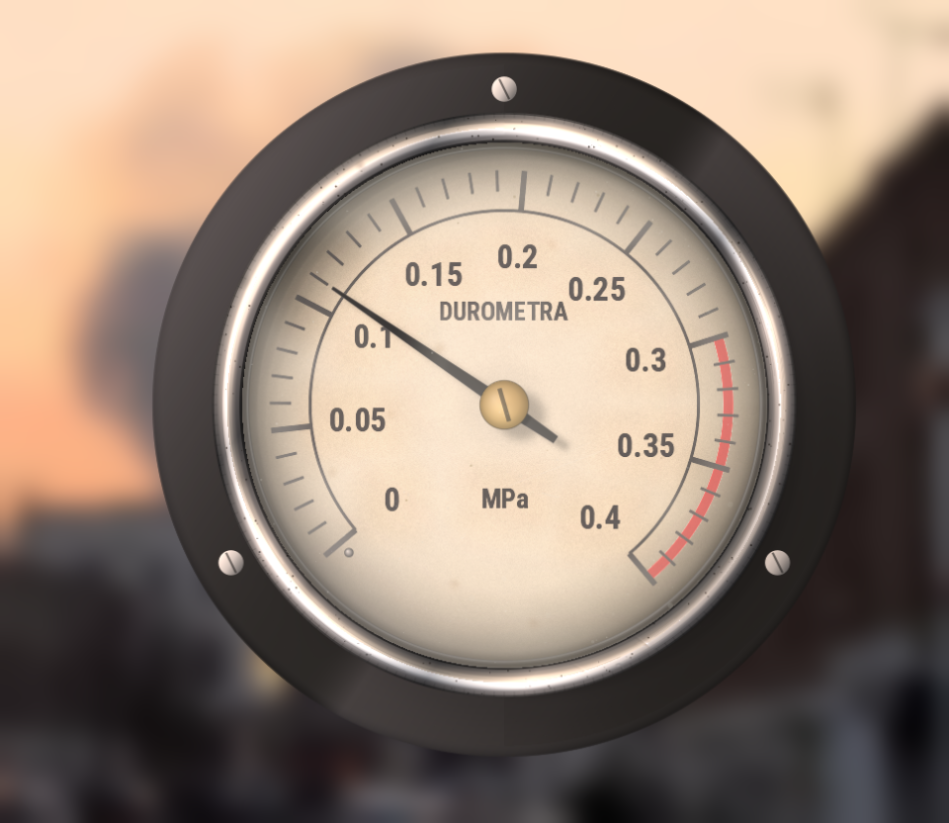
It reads 0.11 MPa
